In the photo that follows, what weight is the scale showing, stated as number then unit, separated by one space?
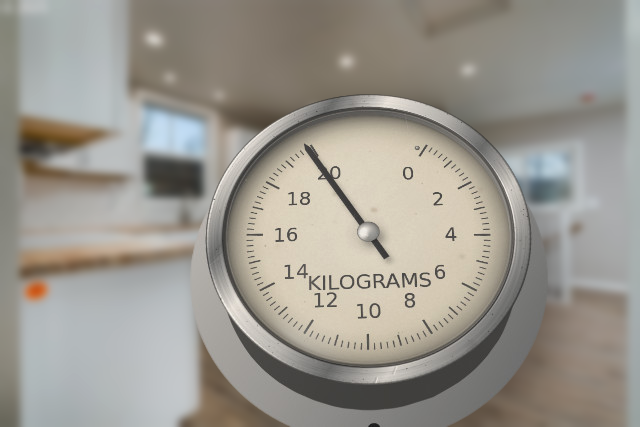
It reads 19.8 kg
